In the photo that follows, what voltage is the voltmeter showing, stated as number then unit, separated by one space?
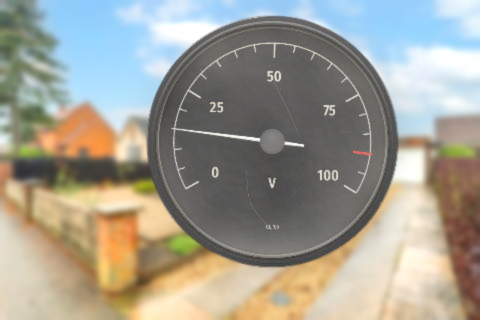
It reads 15 V
